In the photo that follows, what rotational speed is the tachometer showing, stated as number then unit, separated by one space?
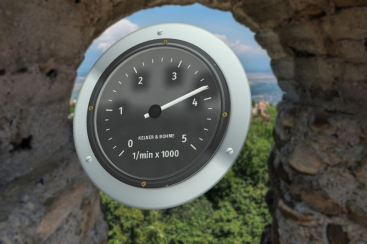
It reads 3800 rpm
